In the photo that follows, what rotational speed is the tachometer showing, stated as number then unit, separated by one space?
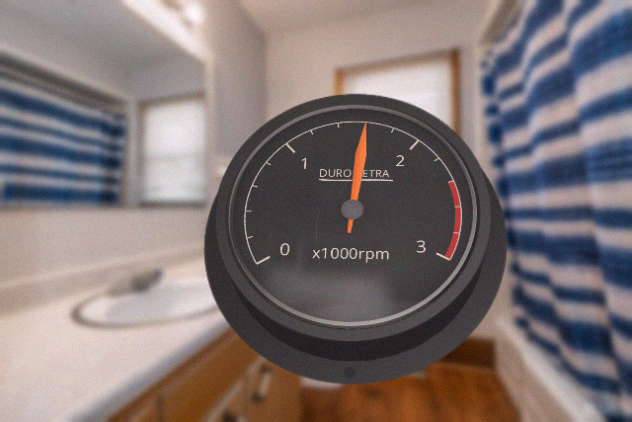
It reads 1600 rpm
